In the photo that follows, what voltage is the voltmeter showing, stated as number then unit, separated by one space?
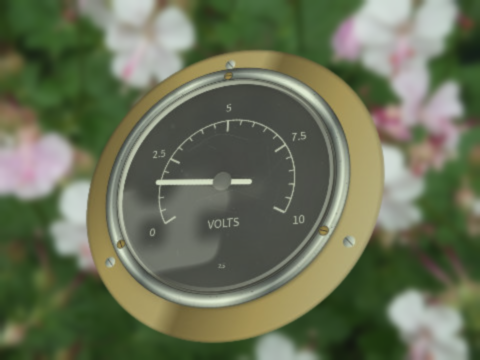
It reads 1.5 V
